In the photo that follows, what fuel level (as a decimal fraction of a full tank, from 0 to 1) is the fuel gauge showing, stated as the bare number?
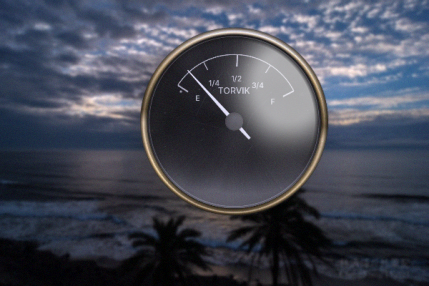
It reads 0.125
